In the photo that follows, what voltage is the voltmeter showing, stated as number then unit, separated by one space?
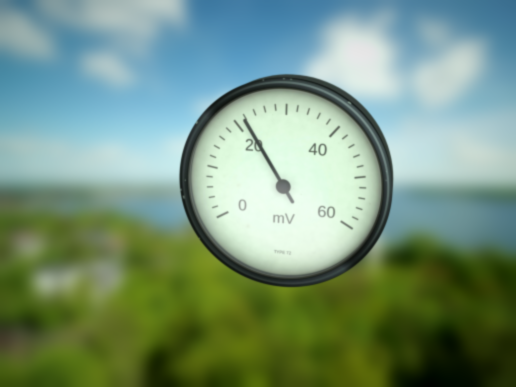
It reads 22 mV
